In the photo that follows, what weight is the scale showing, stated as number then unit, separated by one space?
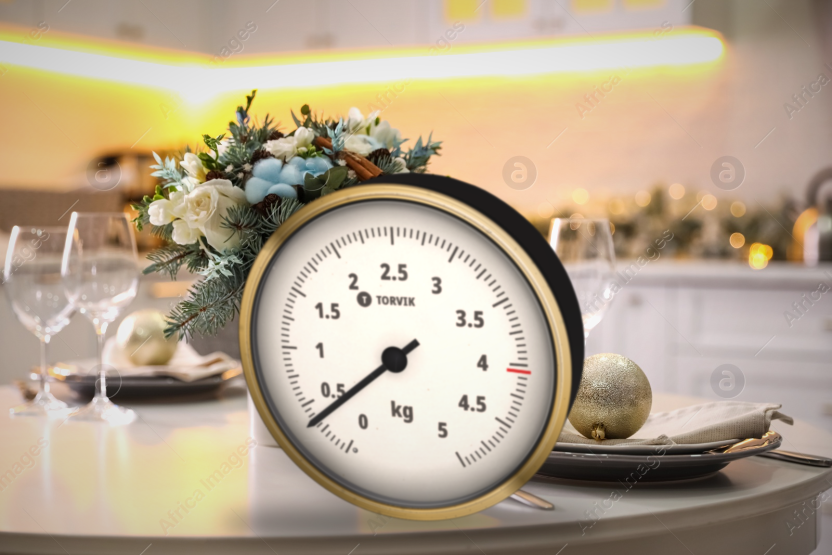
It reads 0.35 kg
